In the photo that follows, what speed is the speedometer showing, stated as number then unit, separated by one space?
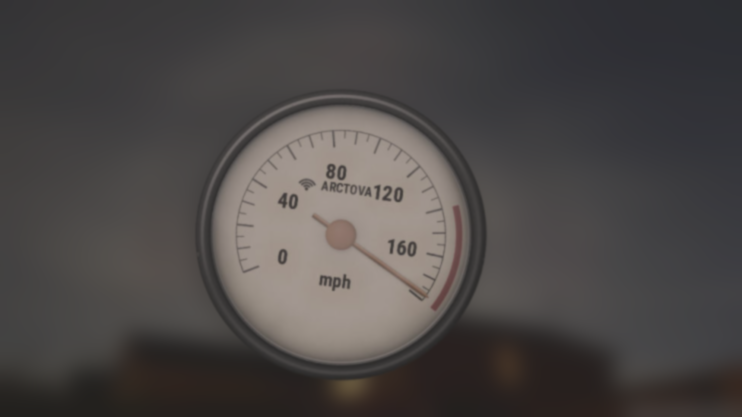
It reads 177.5 mph
